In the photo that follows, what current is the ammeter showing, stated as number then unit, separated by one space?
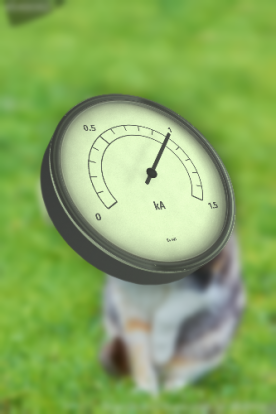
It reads 1 kA
